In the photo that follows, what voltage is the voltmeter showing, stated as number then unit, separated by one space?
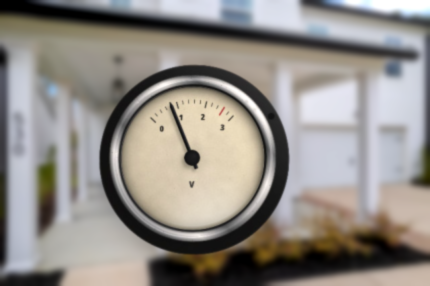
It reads 0.8 V
